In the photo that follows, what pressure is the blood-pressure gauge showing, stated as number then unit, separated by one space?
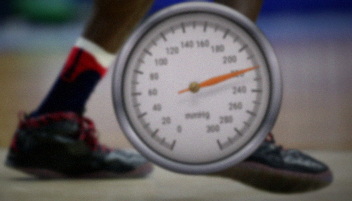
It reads 220 mmHg
